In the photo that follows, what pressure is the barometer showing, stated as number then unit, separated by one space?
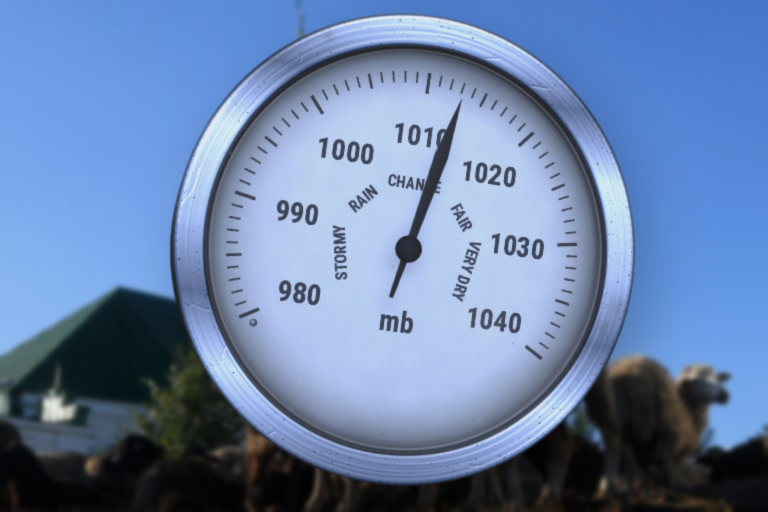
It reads 1013 mbar
